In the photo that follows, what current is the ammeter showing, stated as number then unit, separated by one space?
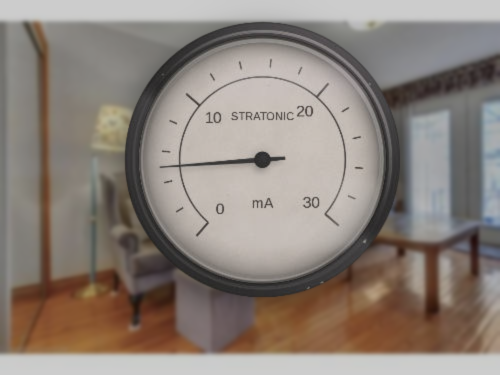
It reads 5 mA
